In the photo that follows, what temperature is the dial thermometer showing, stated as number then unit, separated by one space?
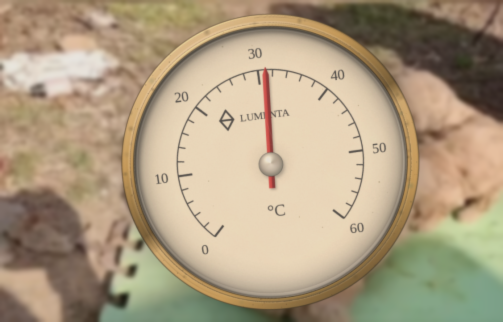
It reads 31 °C
